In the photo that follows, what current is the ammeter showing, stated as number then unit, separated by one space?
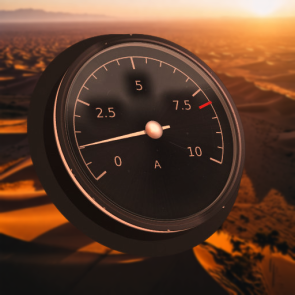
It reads 1 A
